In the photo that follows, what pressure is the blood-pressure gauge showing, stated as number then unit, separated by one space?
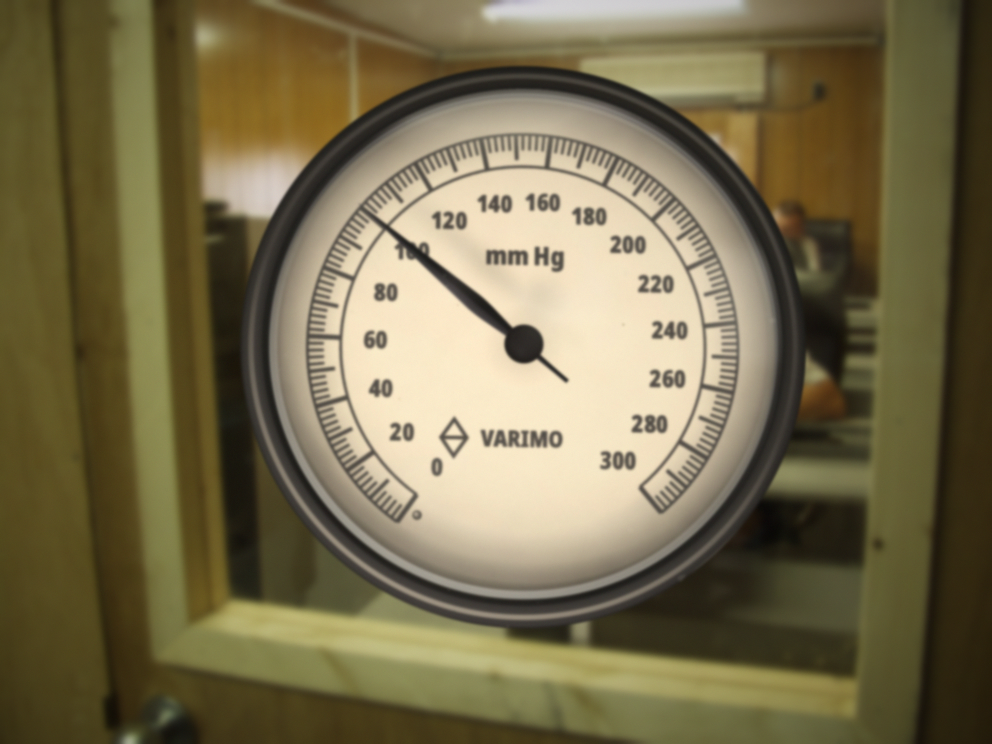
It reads 100 mmHg
